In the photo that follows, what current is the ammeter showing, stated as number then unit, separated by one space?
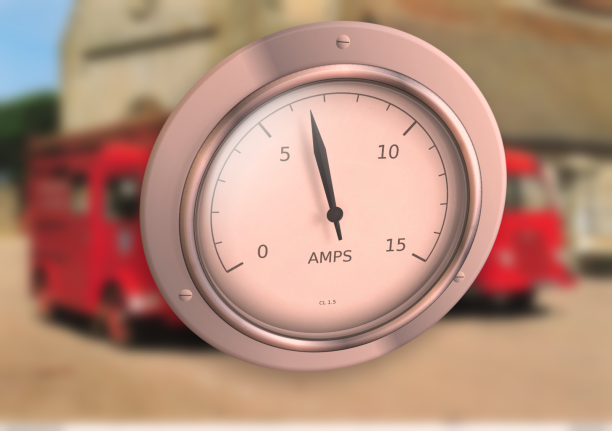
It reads 6.5 A
